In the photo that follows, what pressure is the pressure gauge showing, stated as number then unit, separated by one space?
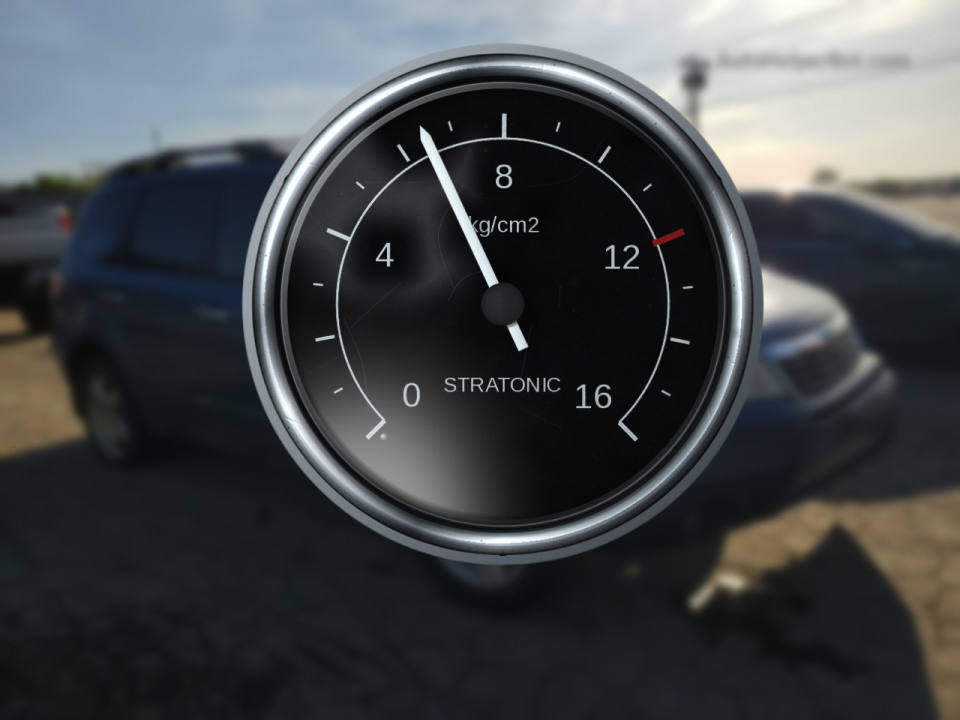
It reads 6.5 kg/cm²
